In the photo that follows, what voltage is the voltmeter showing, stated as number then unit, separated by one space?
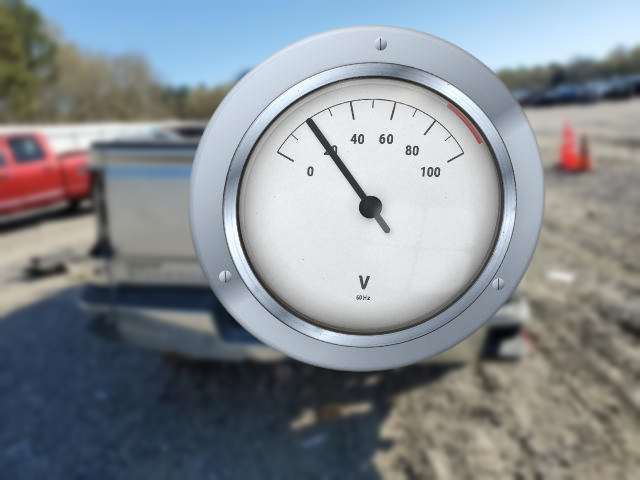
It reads 20 V
